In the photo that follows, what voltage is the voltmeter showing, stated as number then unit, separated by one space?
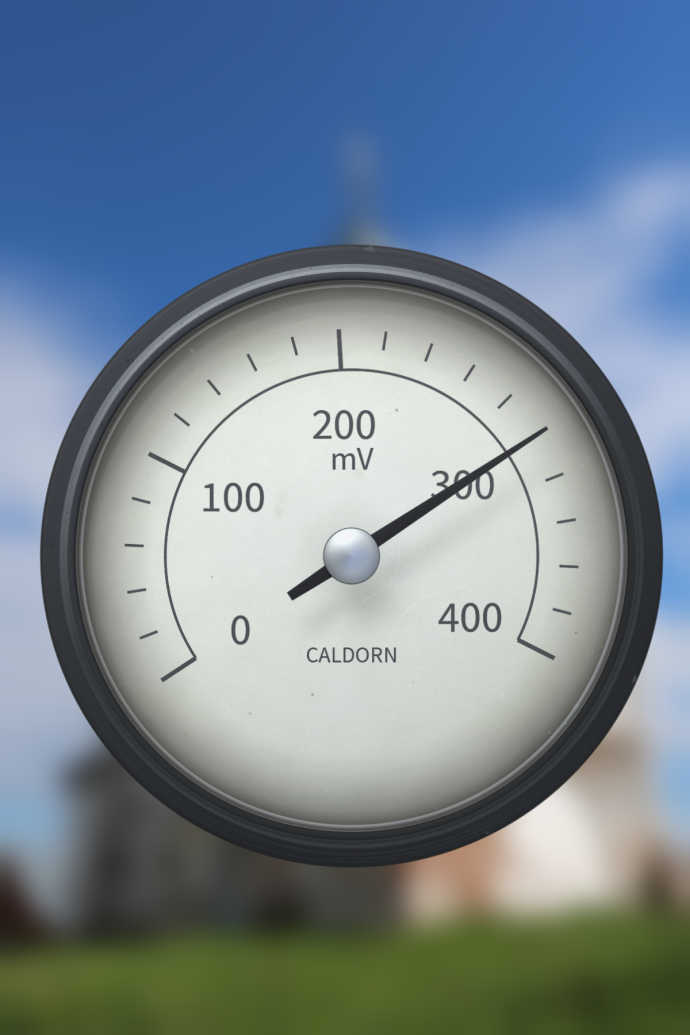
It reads 300 mV
